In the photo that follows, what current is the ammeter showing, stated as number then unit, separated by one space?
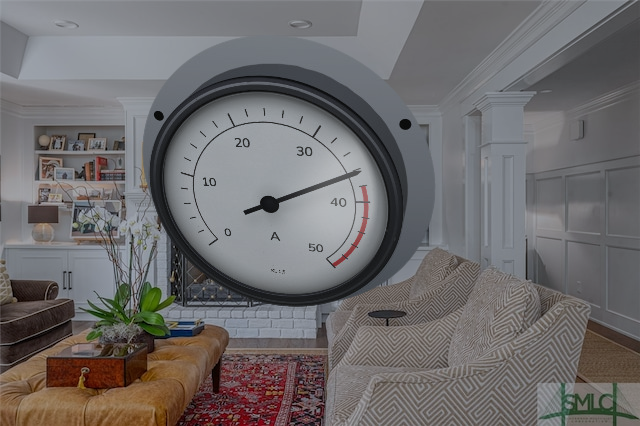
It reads 36 A
